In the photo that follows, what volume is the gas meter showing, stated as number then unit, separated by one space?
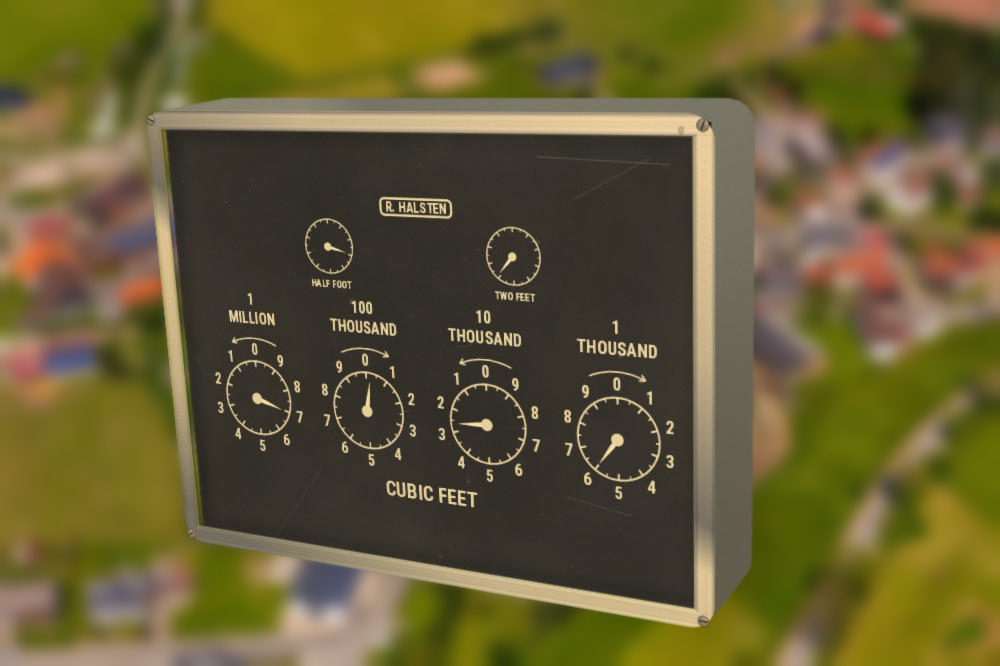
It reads 702600 ft³
